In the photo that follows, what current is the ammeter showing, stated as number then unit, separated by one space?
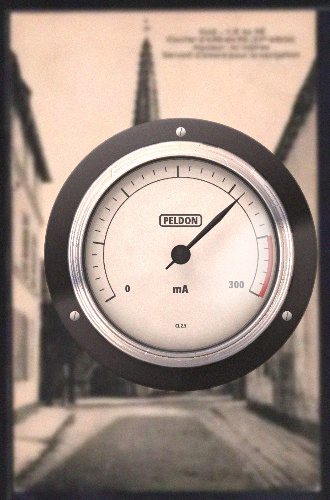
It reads 210 mA
